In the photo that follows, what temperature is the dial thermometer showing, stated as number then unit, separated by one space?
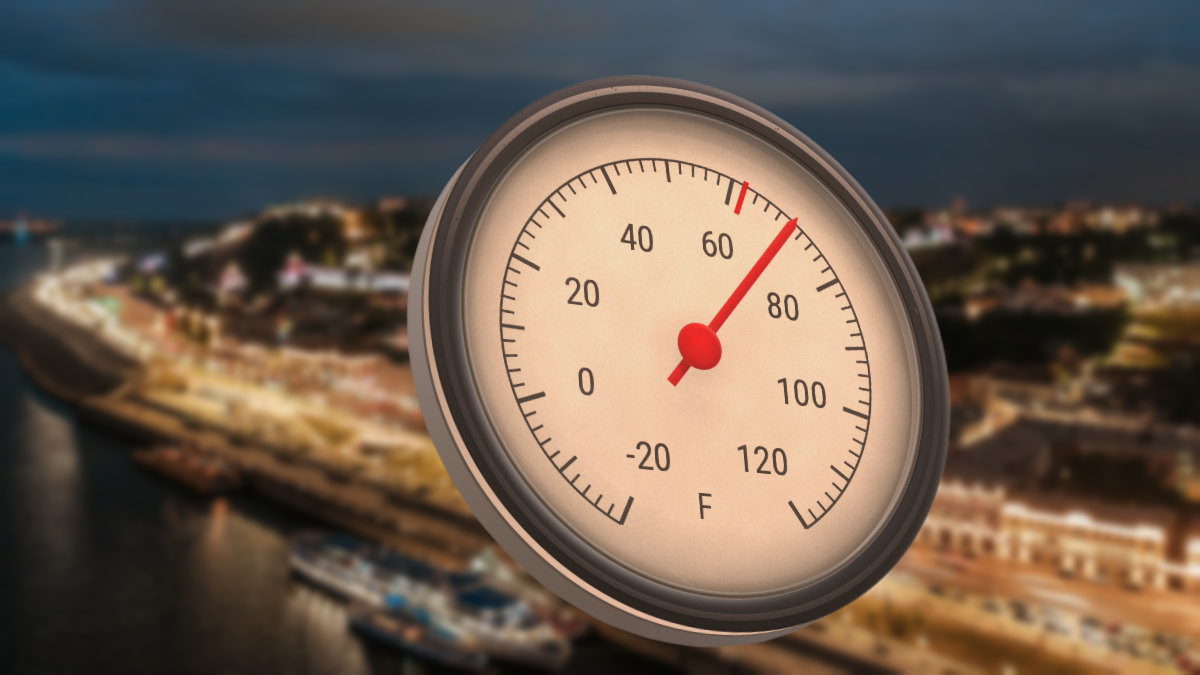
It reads 70 °F
